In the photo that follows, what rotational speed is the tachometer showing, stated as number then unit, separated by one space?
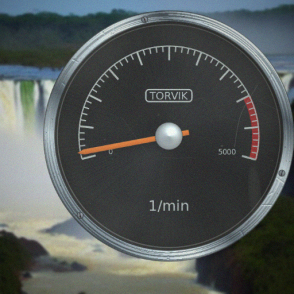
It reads 100 rpm
